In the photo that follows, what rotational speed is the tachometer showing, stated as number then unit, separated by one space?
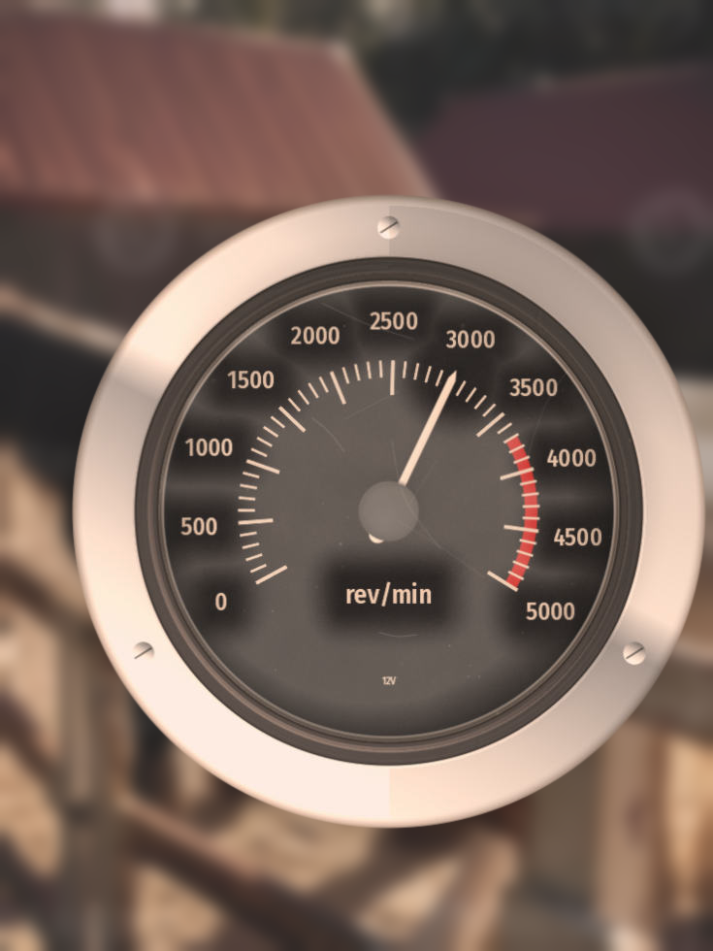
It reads 3000 rpm
